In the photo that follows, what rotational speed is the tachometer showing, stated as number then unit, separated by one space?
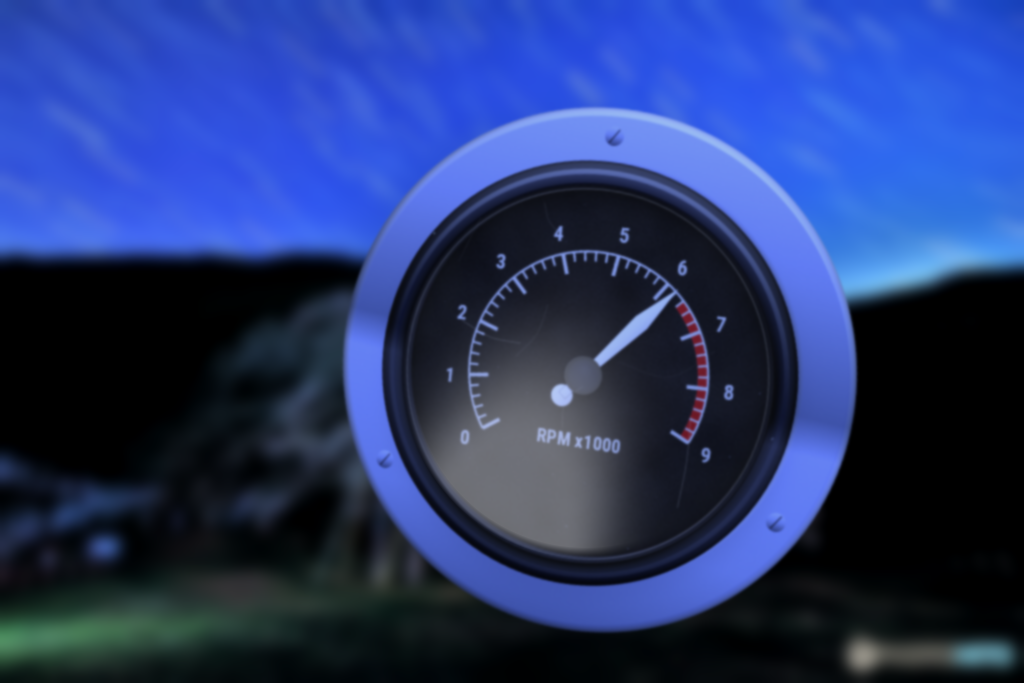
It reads 6200 rpm
